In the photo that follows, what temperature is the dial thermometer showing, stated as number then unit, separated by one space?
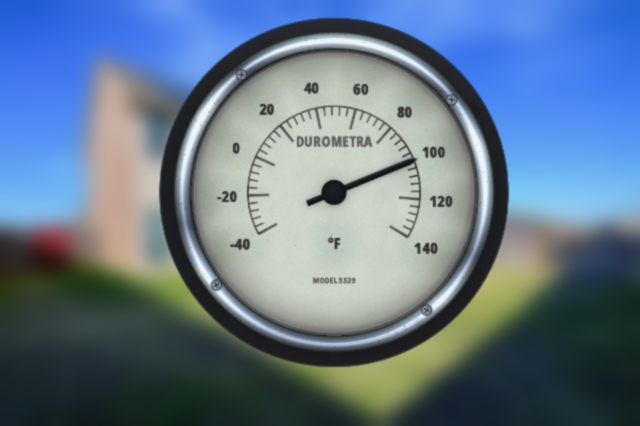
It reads 100 °F
